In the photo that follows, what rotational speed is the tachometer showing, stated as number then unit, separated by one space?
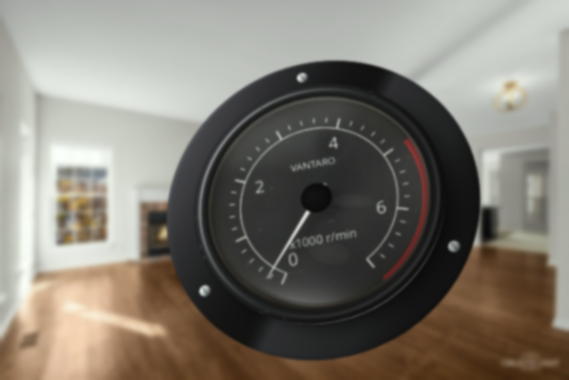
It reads 200 rpm
